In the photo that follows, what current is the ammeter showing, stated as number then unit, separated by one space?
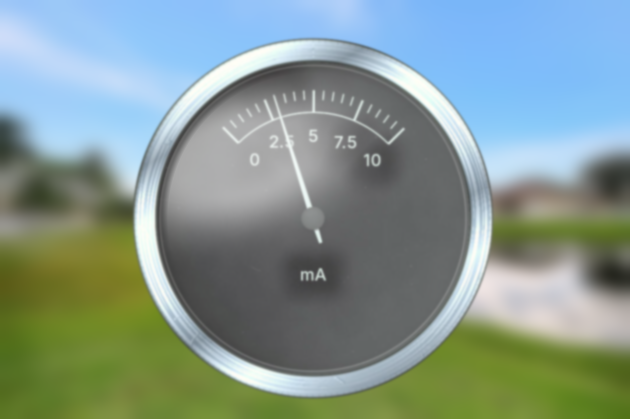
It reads 3 mA
